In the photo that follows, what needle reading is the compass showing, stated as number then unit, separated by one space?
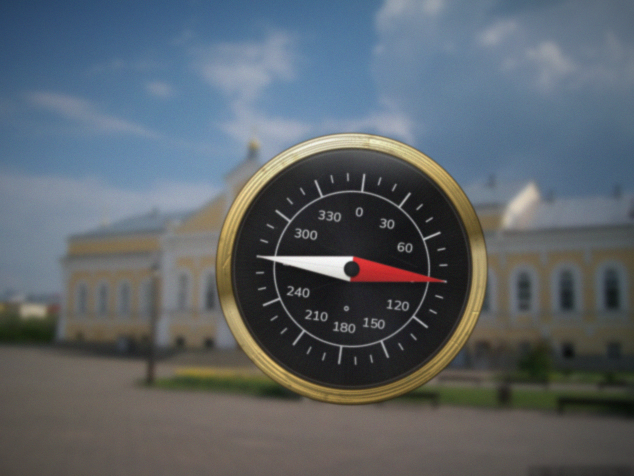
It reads 90 °
